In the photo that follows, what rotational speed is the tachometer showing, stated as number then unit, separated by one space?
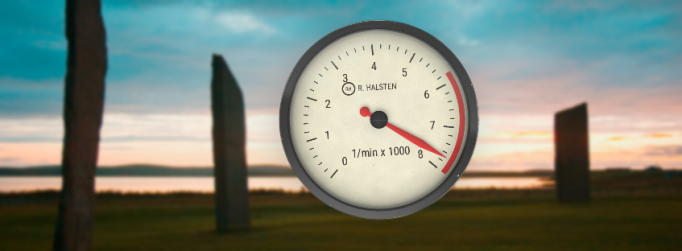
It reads 7700 rpm
